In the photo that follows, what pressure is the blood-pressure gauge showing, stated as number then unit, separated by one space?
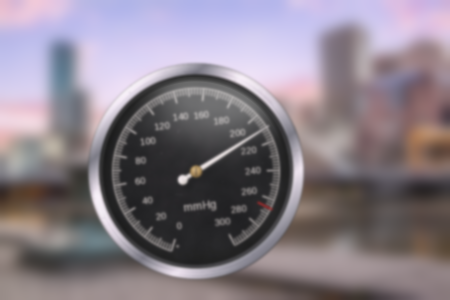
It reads 210 mmHg
